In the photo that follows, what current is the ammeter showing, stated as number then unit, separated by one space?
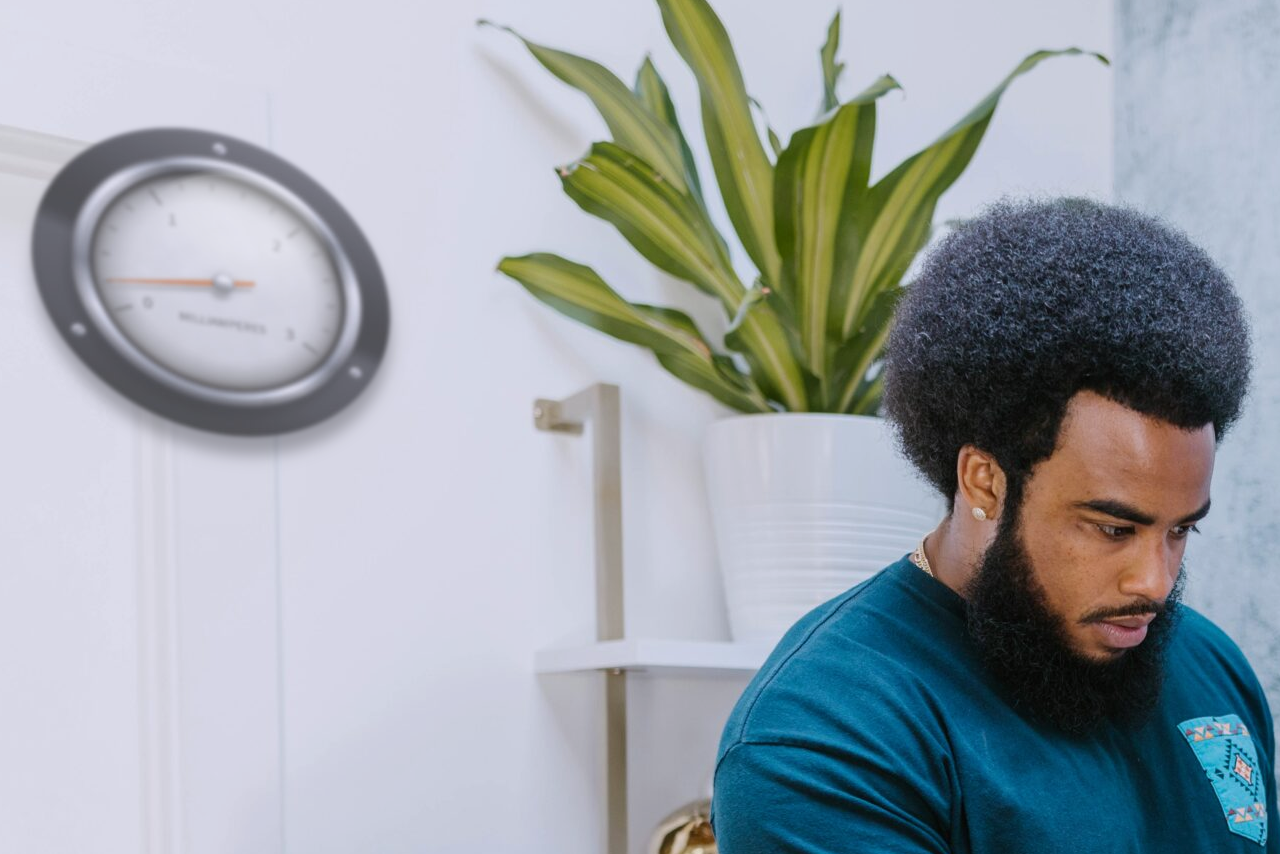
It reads 0.2 mA
